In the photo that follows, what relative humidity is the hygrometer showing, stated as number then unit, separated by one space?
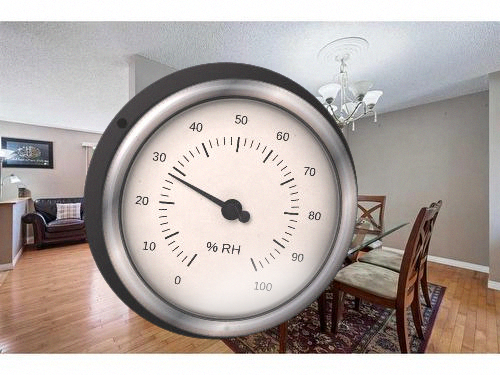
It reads 28 %
